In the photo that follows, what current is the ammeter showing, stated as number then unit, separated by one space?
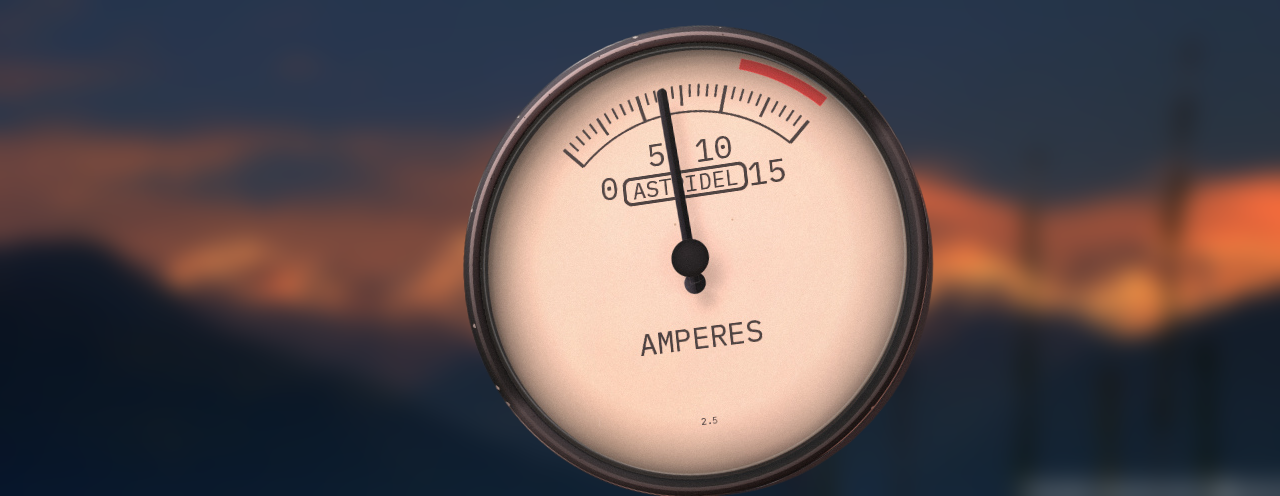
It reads 6.5 A
